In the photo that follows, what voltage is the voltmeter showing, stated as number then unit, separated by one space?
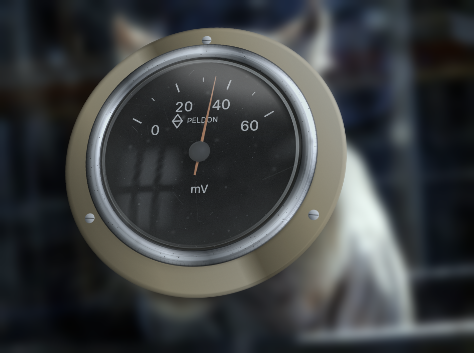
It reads 35 mV
